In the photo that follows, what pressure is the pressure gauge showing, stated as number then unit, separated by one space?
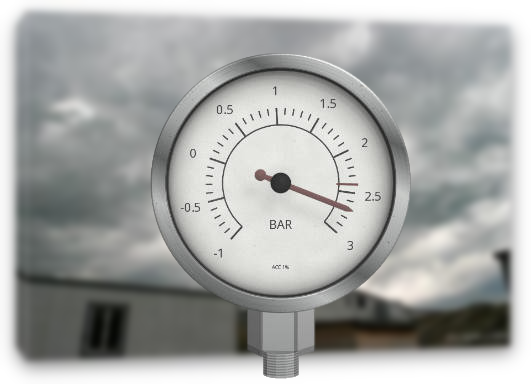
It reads 2.7 bar
